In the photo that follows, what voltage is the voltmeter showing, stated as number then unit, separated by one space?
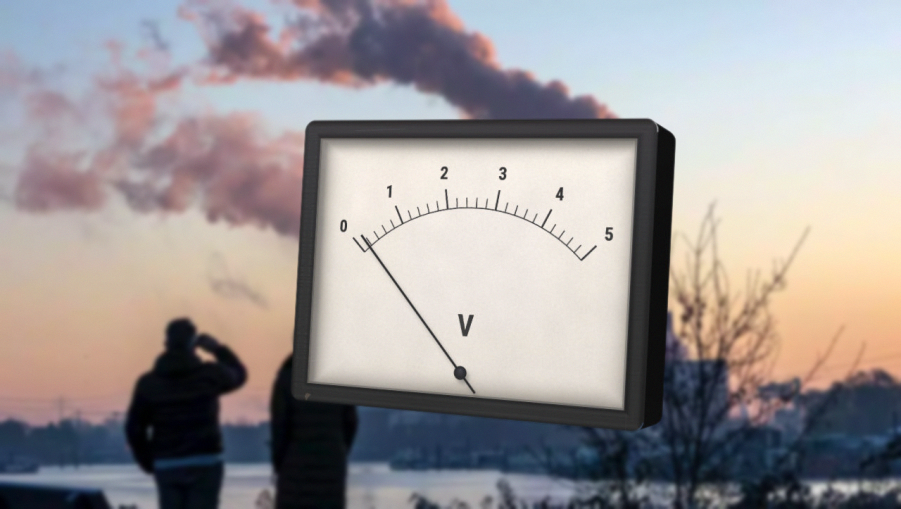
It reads 0.2 V
